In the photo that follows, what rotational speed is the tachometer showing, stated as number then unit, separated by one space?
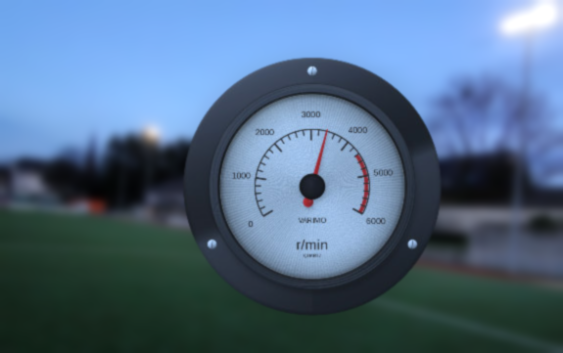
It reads 3400 rpm
